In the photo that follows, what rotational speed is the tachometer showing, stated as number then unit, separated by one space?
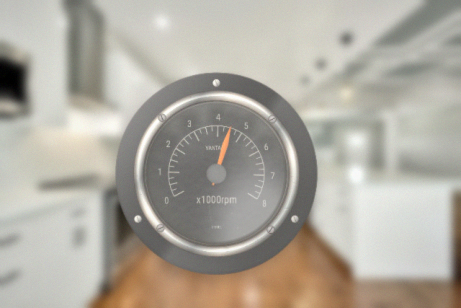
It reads 4500 rpm
